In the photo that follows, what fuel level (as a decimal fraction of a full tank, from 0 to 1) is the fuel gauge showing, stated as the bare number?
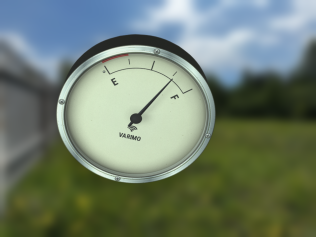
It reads 0.75
